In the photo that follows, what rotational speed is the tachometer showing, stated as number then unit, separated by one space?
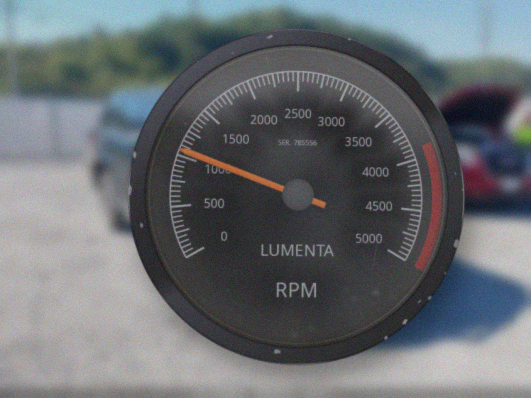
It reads 1050 rpm
